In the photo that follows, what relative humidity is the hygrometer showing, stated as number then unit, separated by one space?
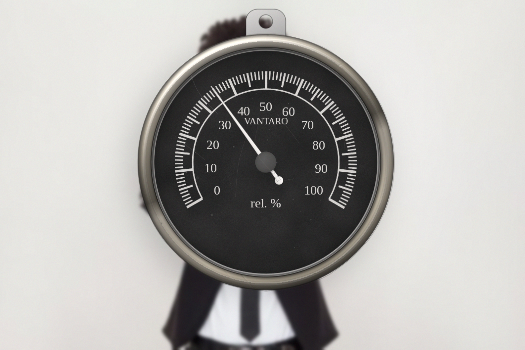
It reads 35 %
